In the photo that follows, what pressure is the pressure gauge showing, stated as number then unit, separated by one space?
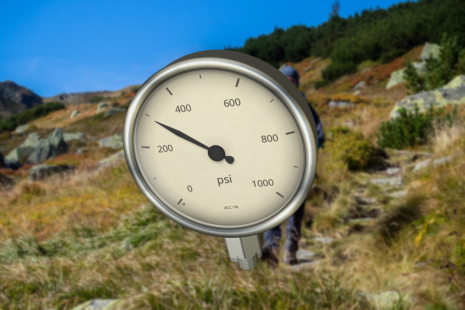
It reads 300 psi
